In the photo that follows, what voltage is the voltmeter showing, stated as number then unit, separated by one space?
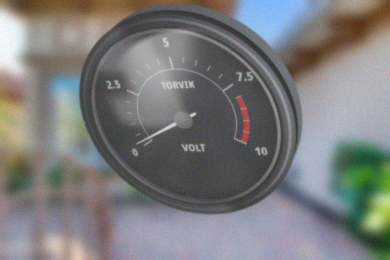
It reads 0.25 V
